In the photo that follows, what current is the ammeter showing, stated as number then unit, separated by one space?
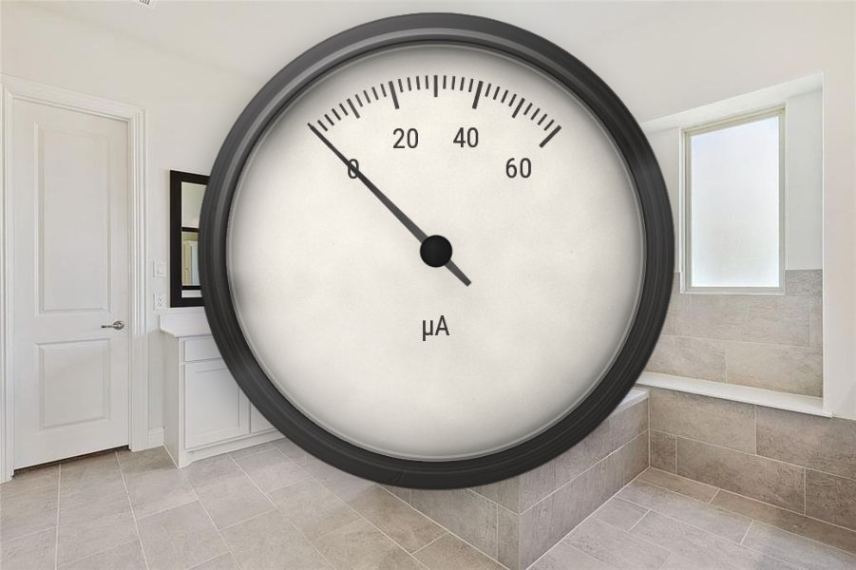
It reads 0 µA
